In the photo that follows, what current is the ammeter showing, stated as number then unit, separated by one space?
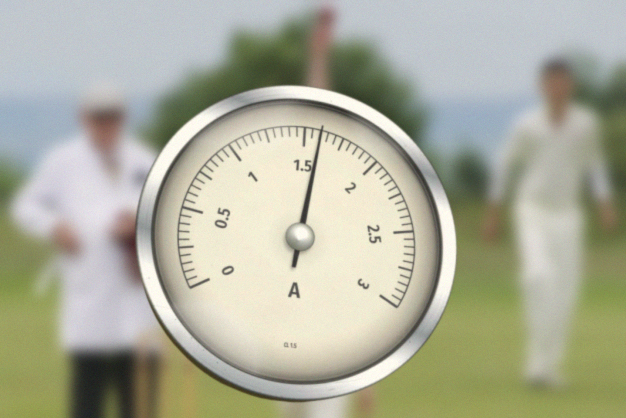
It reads 1.6 A
